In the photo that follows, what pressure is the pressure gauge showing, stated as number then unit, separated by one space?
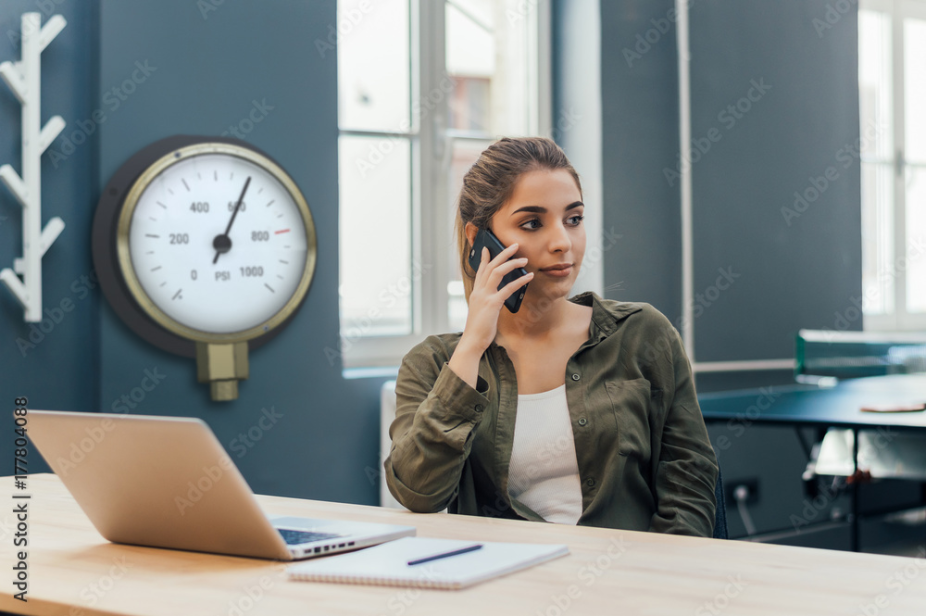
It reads 600 psi
